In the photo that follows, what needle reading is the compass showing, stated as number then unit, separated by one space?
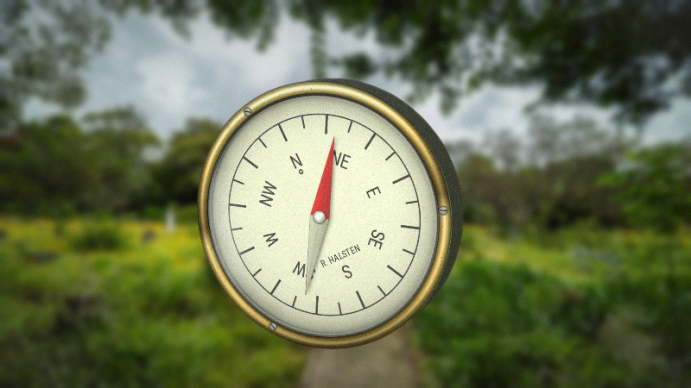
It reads 37.5 °
